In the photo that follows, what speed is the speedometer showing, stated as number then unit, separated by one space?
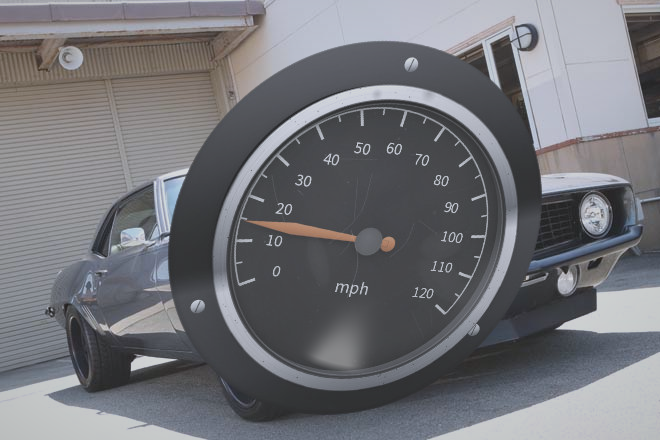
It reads 15 mph
